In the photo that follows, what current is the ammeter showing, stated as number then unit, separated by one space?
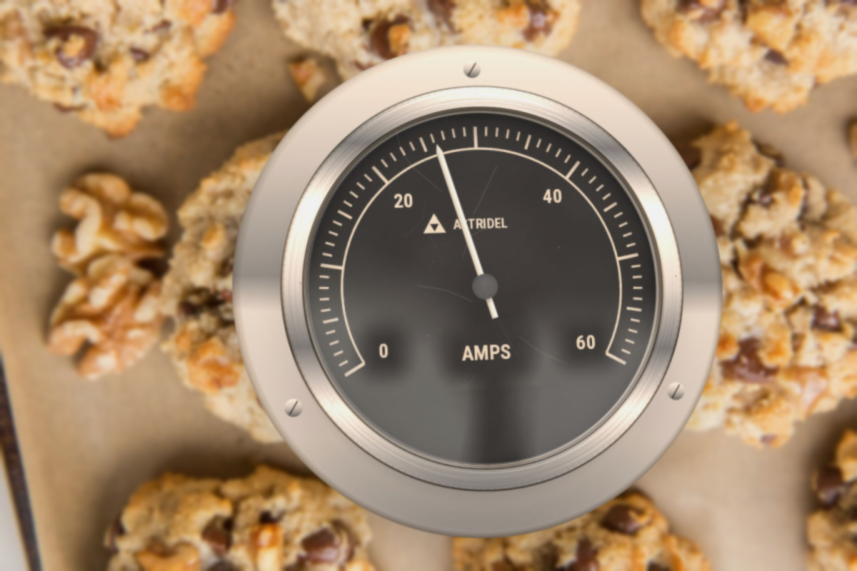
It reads 26 A
